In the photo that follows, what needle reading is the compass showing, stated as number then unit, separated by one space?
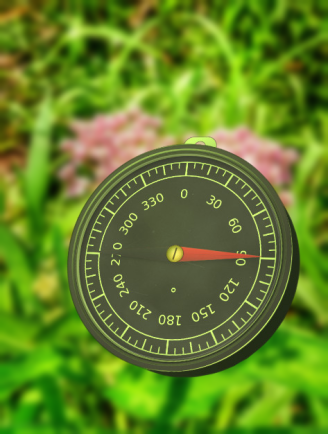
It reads 90 °
